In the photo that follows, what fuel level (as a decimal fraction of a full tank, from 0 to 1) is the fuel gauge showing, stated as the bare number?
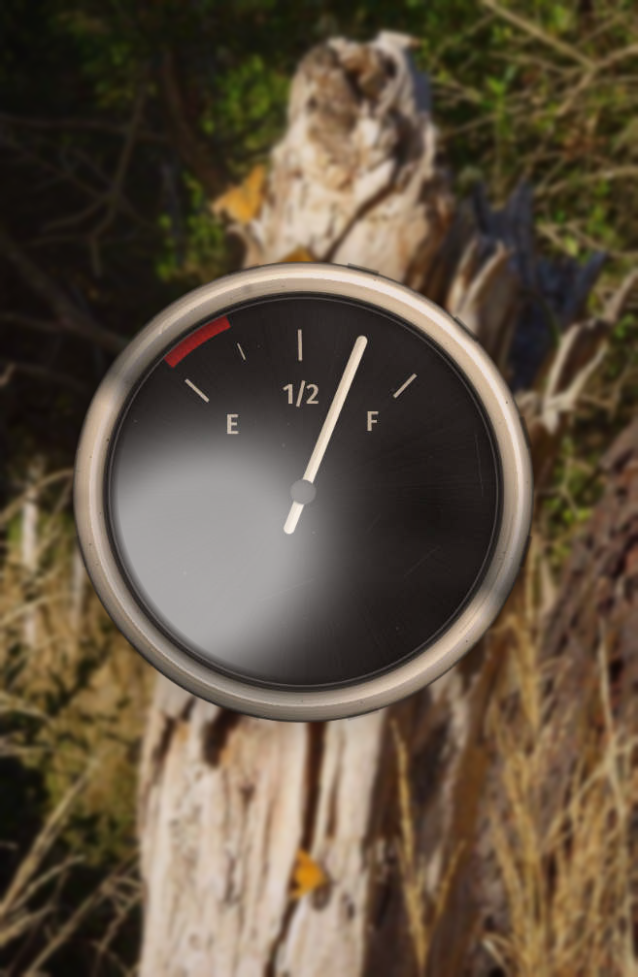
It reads 0.75
